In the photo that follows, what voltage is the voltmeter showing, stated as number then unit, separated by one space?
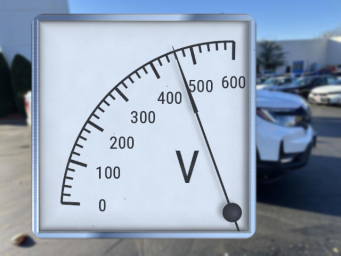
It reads 460 V
